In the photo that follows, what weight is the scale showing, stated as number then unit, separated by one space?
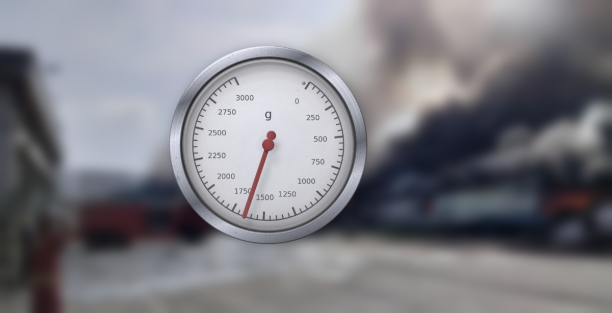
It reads 1650 g
